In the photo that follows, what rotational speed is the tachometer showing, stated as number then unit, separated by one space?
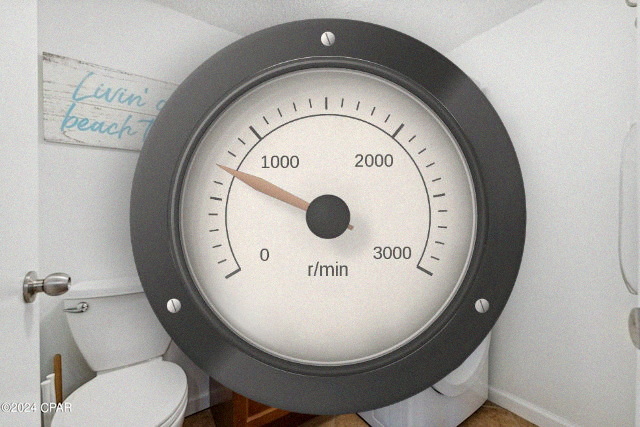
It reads 700 rpm
